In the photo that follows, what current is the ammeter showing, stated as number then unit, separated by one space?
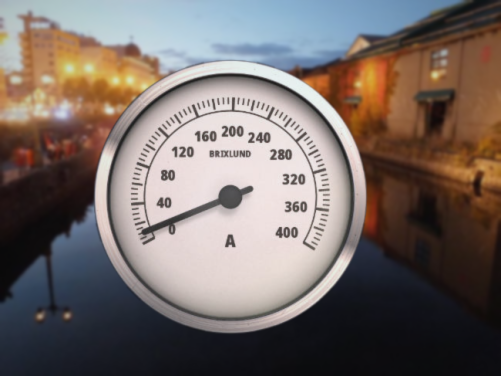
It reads 10 A
